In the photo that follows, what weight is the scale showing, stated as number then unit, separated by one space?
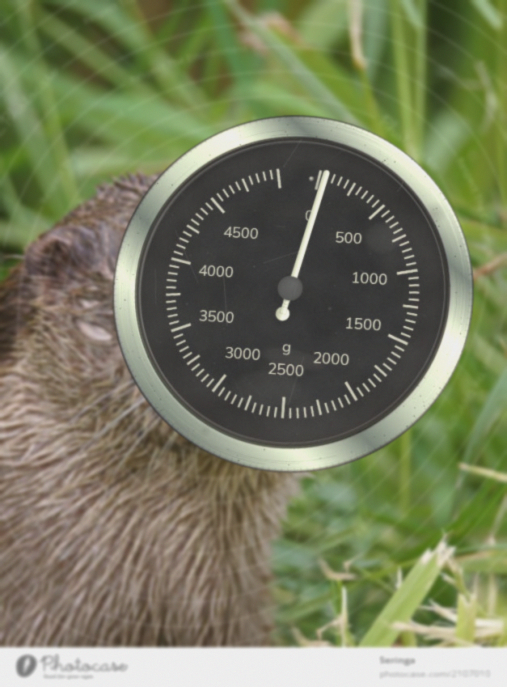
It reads 50 g
